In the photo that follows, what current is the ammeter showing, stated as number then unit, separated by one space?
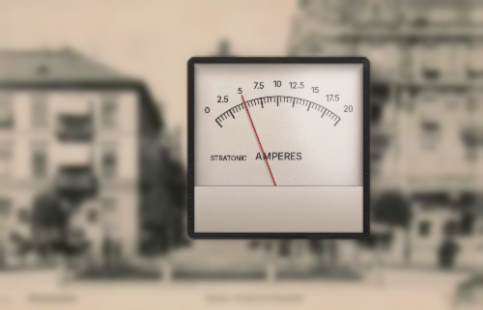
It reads 5 A
